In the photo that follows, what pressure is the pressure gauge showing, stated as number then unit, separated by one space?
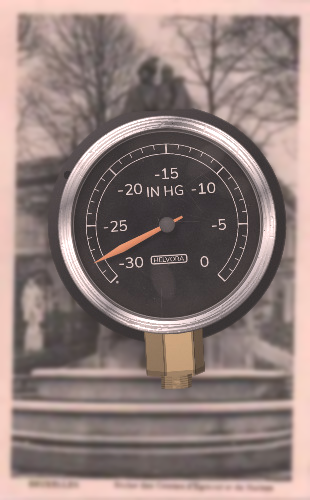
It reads -28 inHg
